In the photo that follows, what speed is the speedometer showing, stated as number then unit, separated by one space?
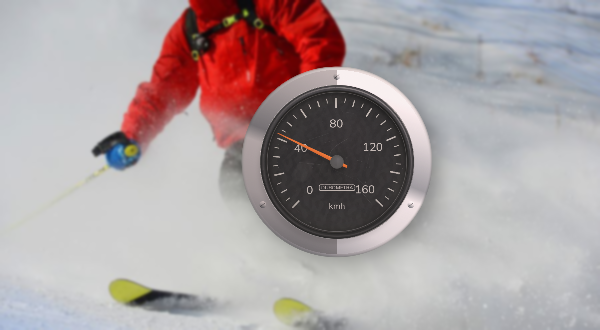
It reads 42.5 km/h
